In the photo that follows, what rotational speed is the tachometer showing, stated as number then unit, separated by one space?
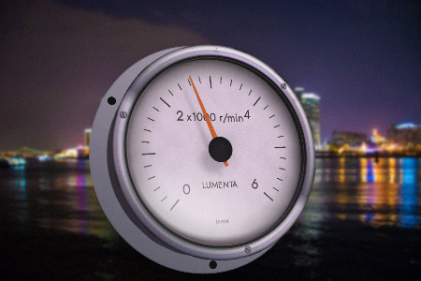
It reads 2600 rpm
